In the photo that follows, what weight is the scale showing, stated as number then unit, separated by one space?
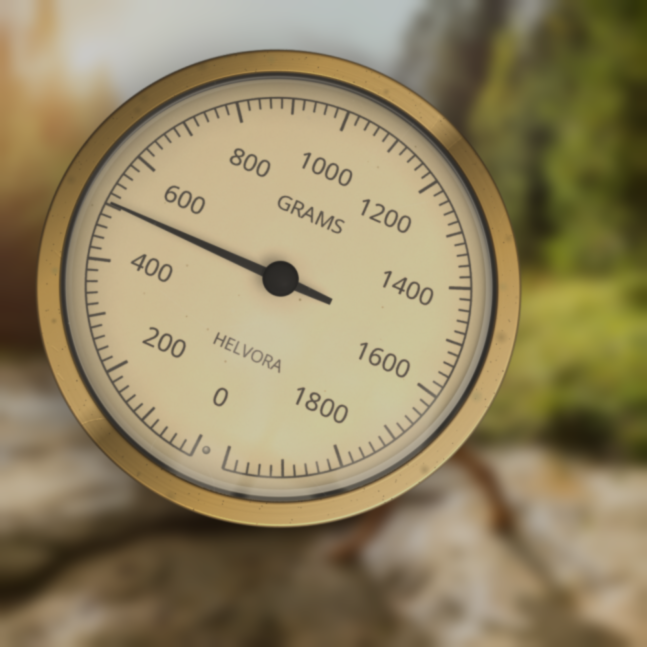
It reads 500 g
